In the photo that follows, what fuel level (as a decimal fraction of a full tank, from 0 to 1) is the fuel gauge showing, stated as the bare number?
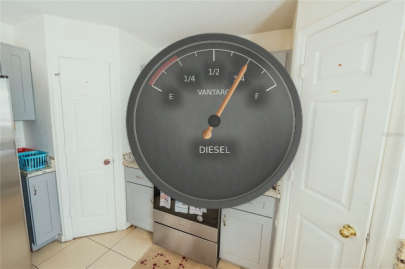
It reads 0.75
